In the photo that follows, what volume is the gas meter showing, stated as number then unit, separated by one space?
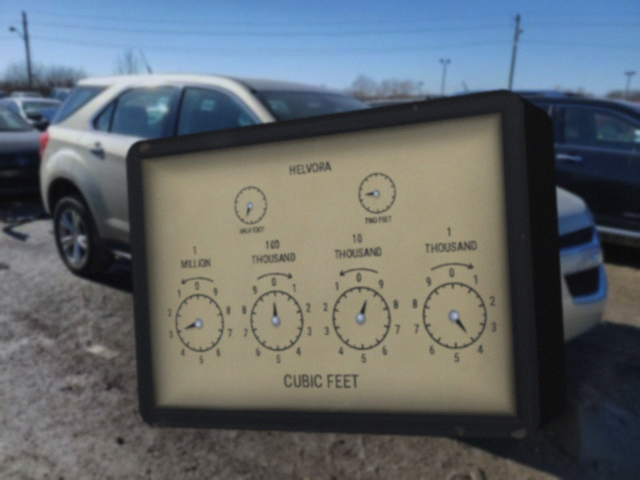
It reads 299400 ft³
